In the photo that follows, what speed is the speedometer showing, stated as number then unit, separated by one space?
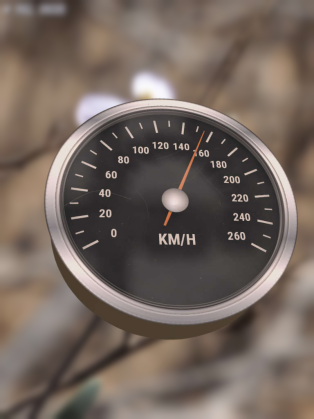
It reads 155 km/h
